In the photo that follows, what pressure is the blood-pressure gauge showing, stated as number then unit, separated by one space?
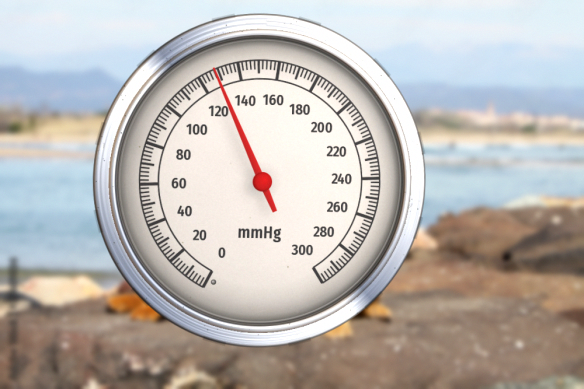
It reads 128 mmHg
